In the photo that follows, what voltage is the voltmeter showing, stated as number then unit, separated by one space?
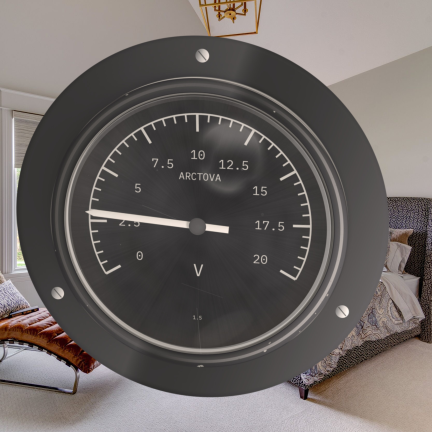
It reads 3 V
